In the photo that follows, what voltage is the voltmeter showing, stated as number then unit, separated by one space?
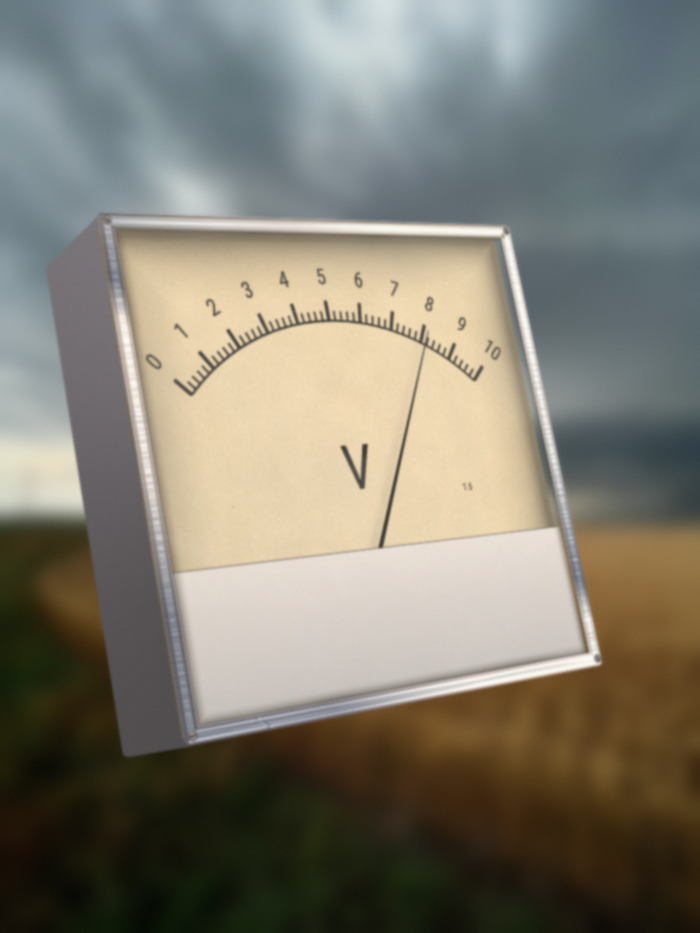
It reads 8 V
